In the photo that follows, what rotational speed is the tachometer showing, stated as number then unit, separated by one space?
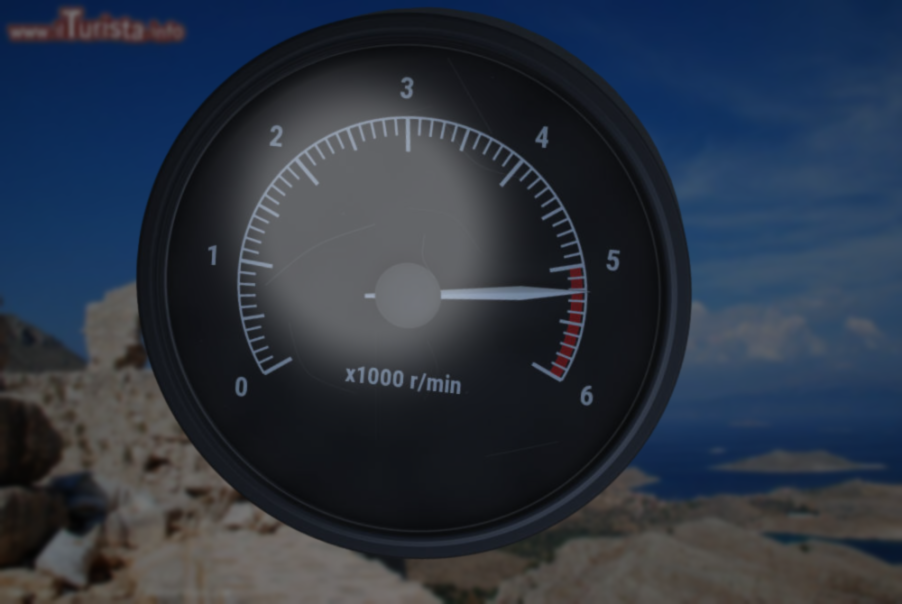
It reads 5200 rpm
